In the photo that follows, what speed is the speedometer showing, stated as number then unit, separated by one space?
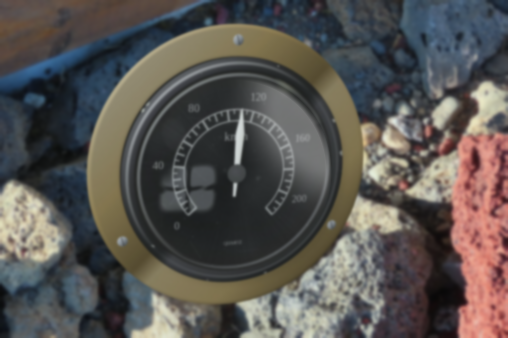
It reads 110 km/h
